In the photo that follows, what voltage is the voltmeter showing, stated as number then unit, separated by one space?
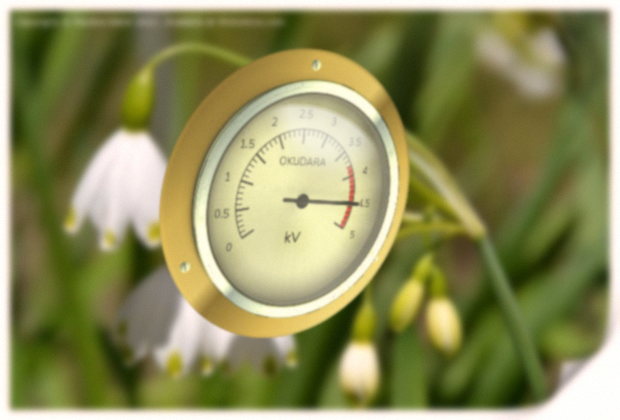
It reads 4.5 kV
